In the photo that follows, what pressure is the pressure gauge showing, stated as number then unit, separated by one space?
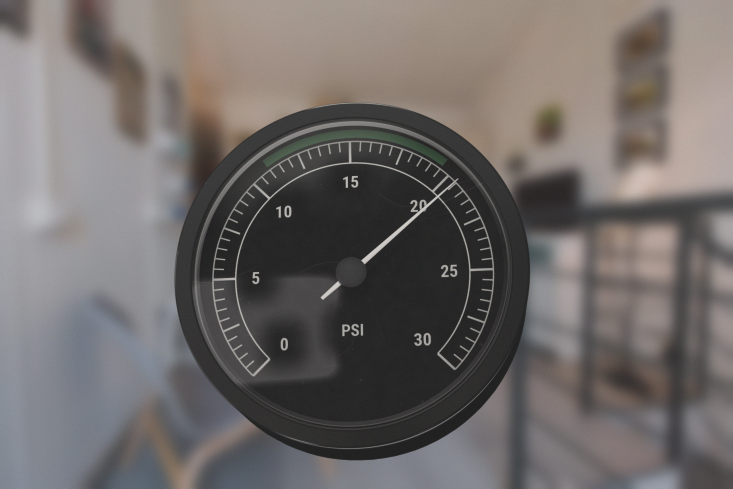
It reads 20.5 psi
